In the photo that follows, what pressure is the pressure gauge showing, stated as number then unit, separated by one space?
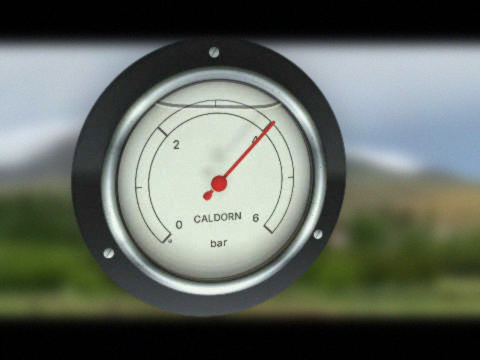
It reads 4 bar
